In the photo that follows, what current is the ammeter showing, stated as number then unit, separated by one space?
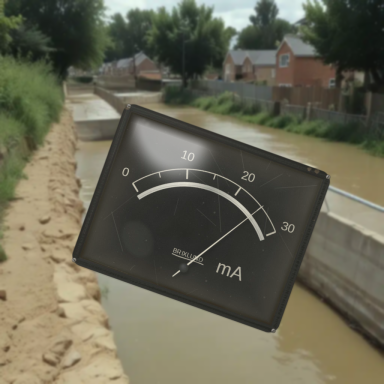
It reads 25 mA
